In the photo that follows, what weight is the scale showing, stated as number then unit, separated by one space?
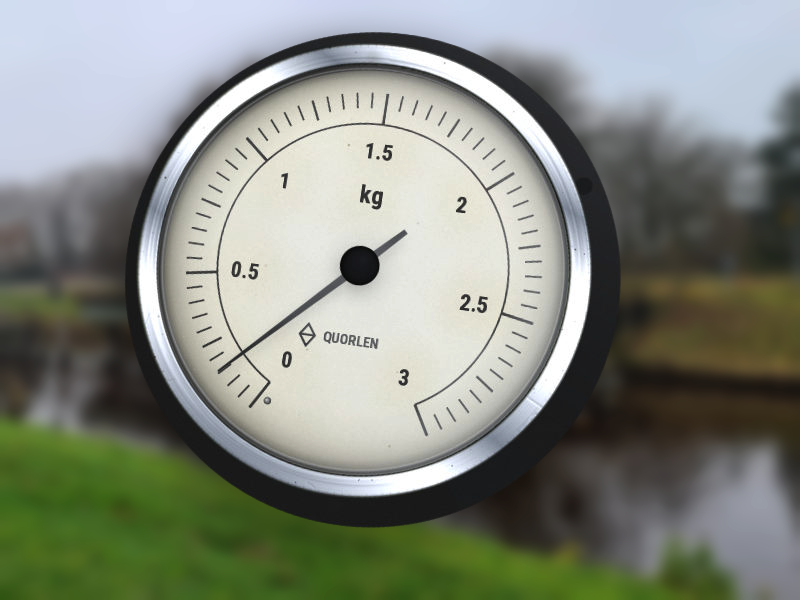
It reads 0.15 kg
